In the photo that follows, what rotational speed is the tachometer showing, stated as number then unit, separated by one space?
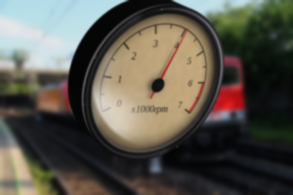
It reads 4000 rpm
